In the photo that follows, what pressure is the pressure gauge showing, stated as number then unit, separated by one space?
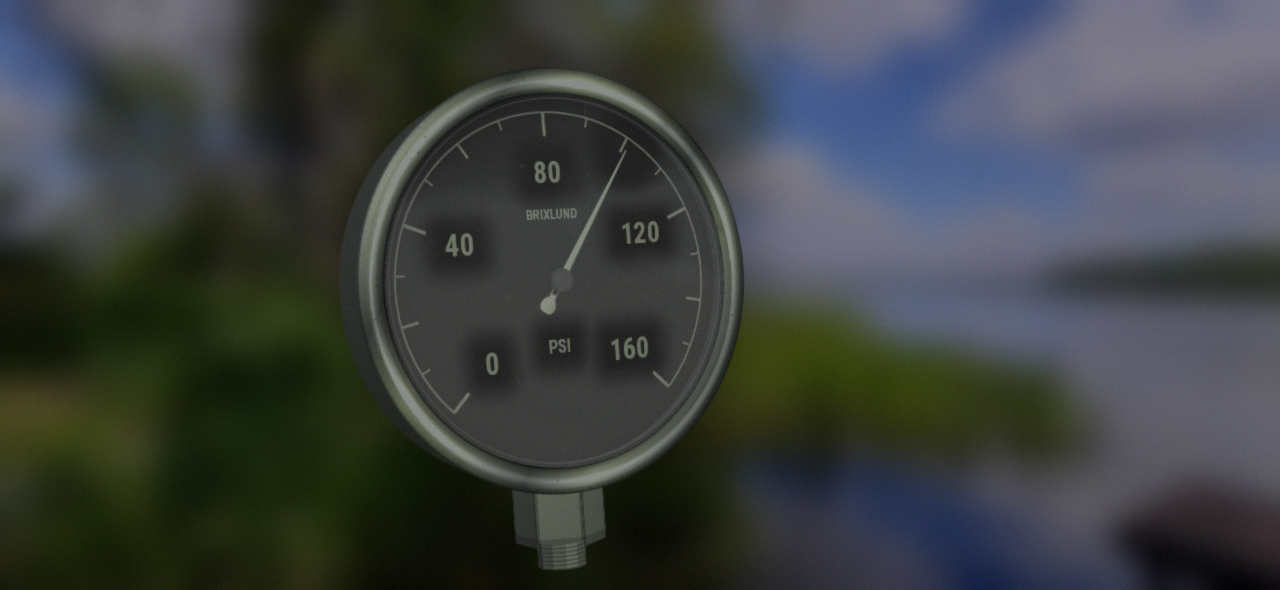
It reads 100 psi
